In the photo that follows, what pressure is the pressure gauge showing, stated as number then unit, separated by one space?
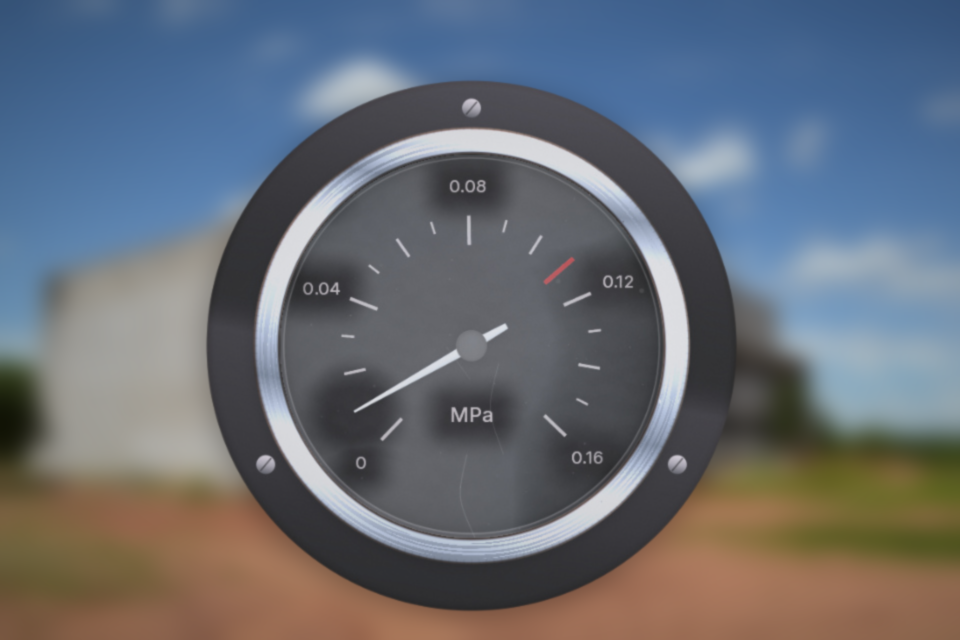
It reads 0.01 MPa
